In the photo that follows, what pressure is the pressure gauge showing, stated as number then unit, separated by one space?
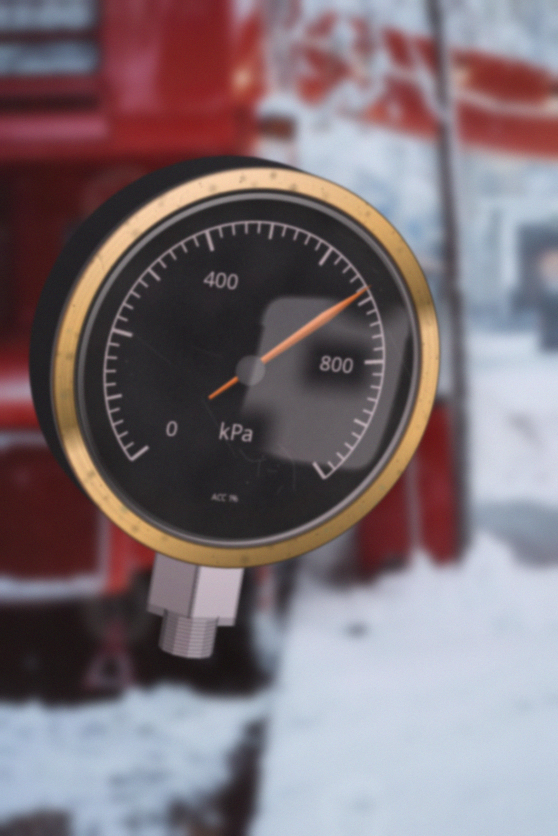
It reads 680 kPa
